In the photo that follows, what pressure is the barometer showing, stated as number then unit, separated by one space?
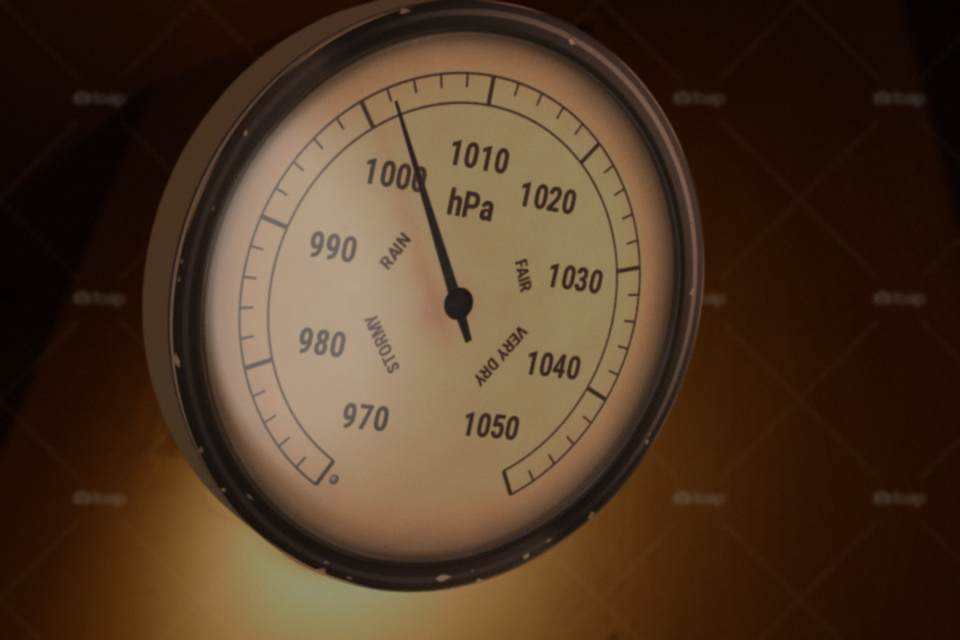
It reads 1002 hPa
